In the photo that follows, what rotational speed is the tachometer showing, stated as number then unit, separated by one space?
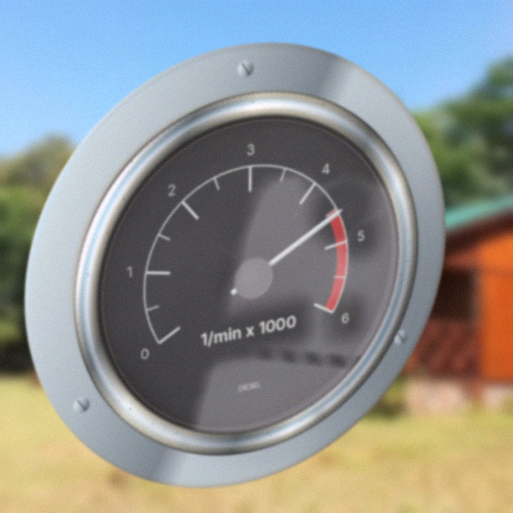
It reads 4500 rpm
